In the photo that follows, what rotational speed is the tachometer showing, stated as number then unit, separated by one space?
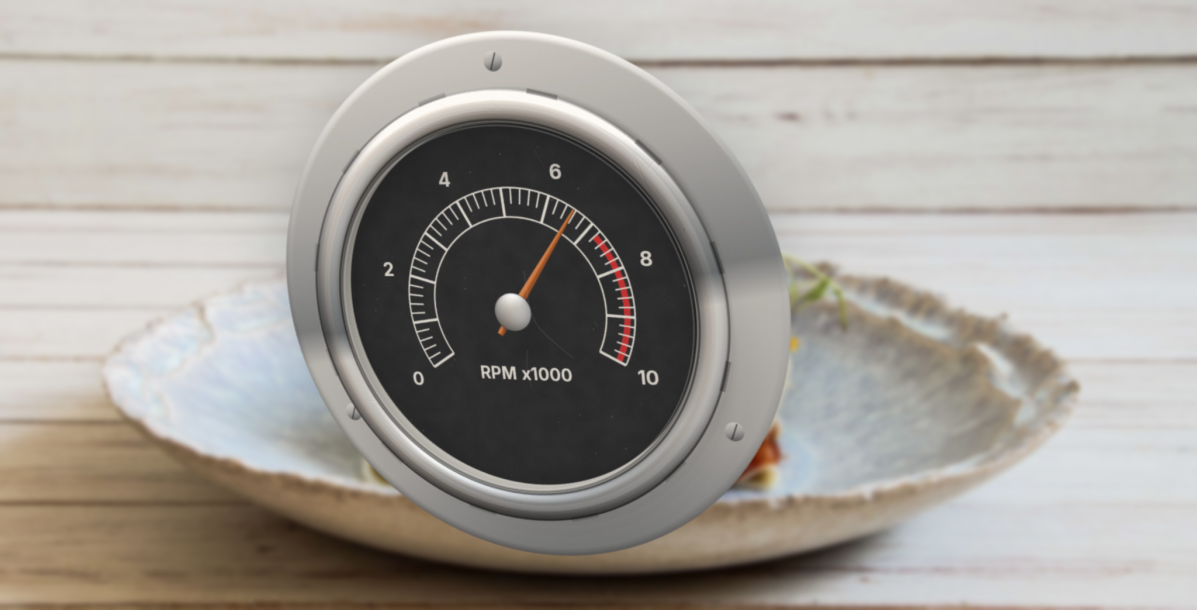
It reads 6600 rpm
